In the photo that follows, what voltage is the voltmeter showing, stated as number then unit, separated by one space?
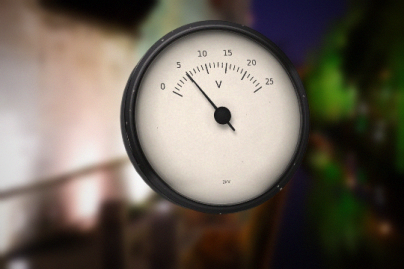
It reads 5 V
